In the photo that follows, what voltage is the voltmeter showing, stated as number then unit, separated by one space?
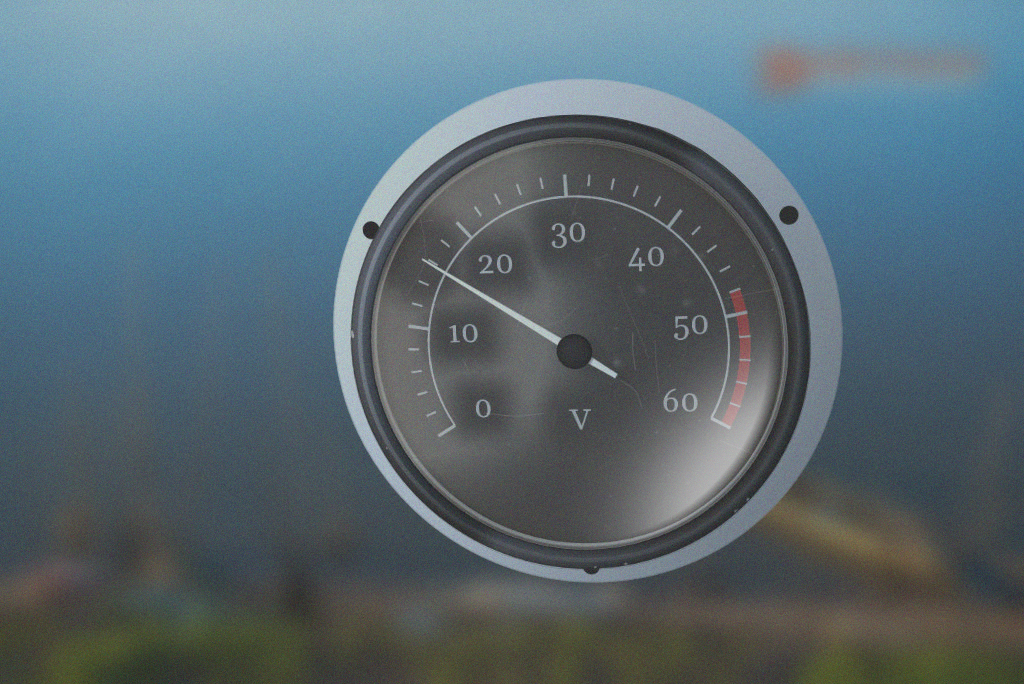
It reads 16 V
